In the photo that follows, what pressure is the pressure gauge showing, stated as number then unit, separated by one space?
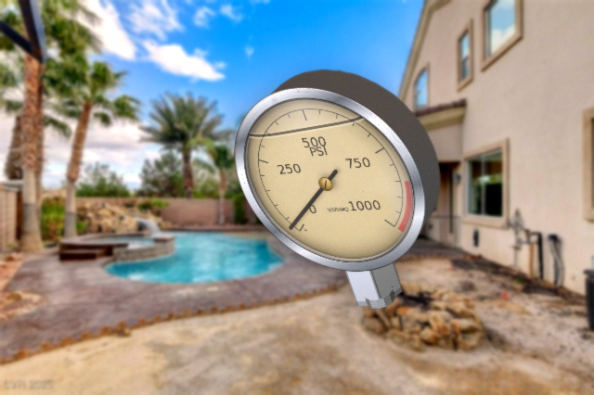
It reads 25 psi
